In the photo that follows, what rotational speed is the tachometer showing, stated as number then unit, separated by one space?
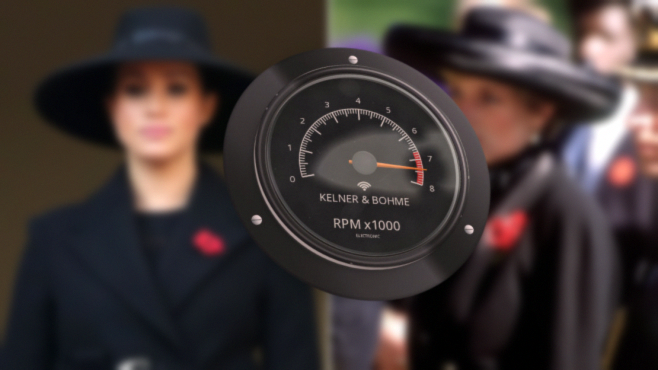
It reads 7500 rpm
